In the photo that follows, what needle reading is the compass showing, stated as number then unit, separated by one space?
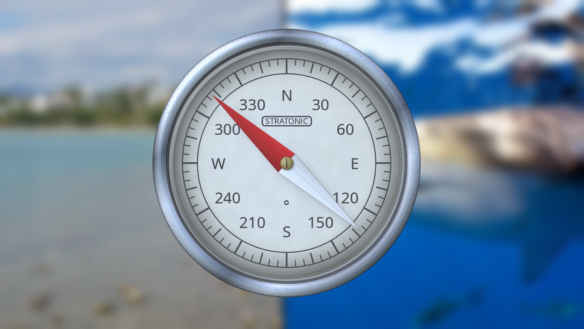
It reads 312.5 °
